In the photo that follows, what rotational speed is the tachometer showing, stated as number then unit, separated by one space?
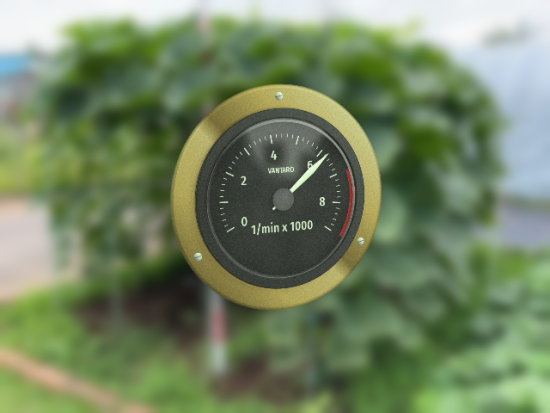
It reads 6200 rpm
